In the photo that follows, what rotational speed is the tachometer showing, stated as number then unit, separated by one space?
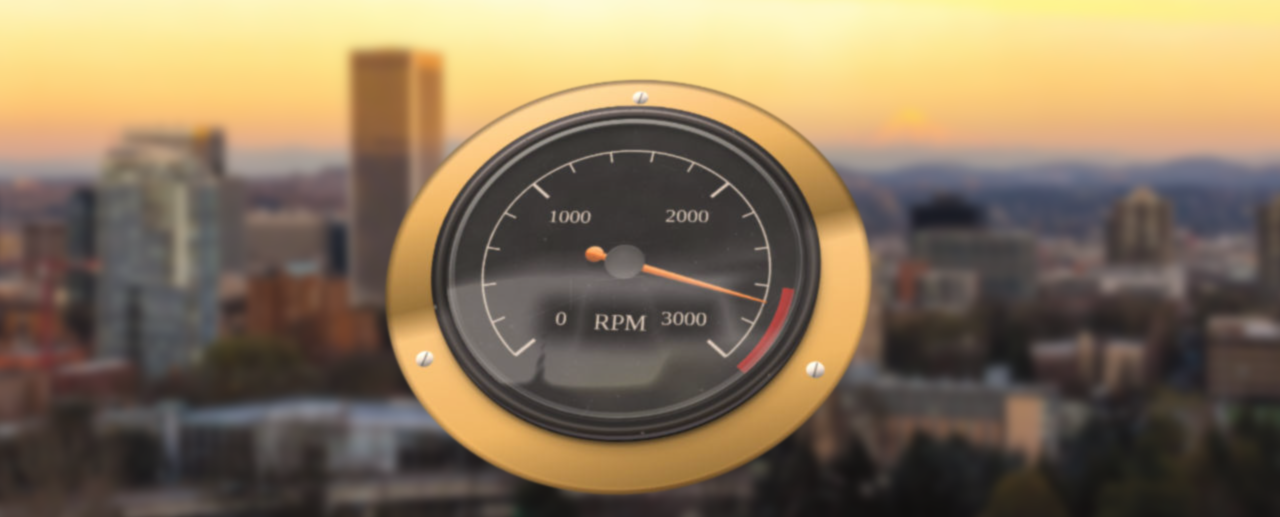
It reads 2700 rpm
